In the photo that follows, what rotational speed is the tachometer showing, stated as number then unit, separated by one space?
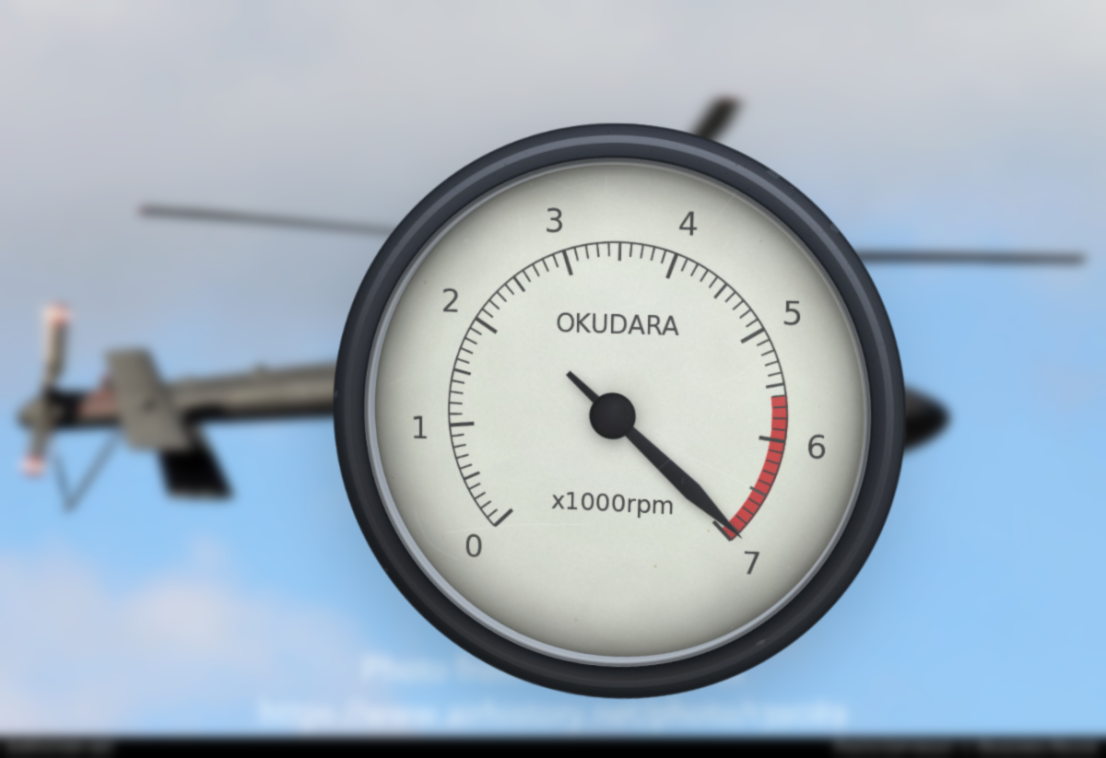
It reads 6900 rpm
